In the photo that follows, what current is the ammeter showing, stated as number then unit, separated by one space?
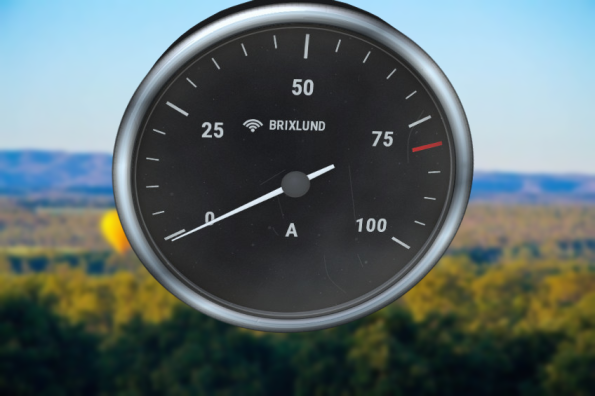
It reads 0 A
